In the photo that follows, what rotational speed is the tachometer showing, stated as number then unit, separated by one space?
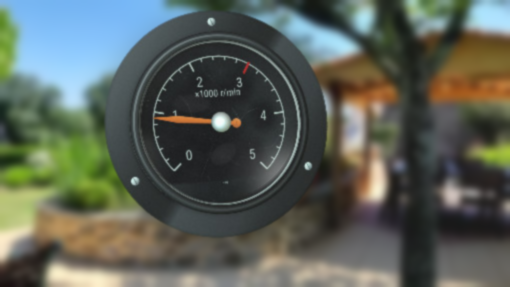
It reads 900 rpm
